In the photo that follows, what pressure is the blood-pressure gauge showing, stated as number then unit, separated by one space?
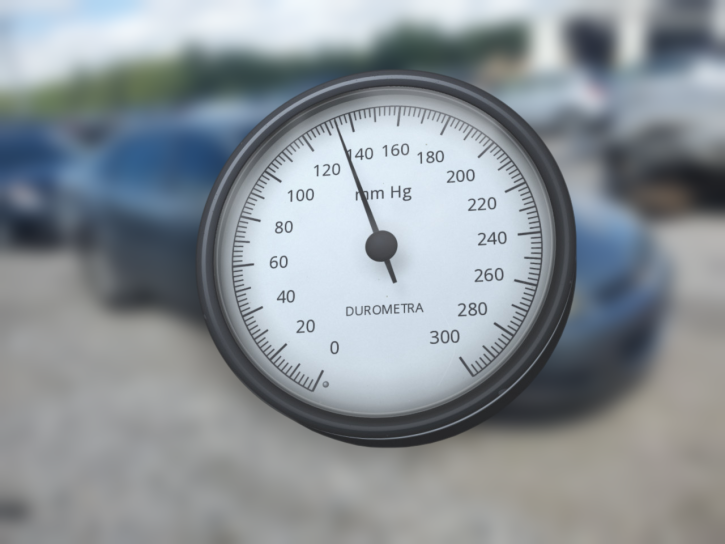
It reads 134 mmHg
